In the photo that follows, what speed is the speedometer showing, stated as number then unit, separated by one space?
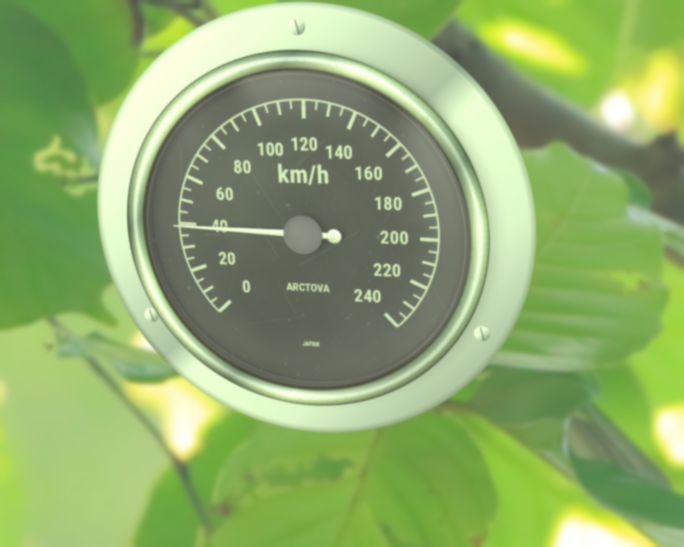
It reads 40 km/h
